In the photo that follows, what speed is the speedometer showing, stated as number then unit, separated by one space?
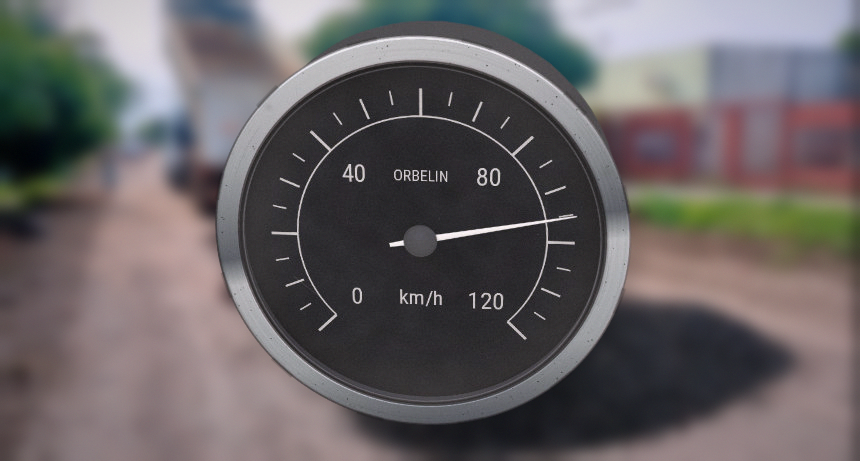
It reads 95 km/h
